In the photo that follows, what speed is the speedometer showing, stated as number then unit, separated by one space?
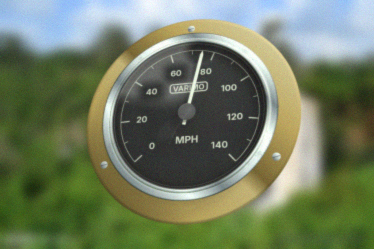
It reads 75 mph
